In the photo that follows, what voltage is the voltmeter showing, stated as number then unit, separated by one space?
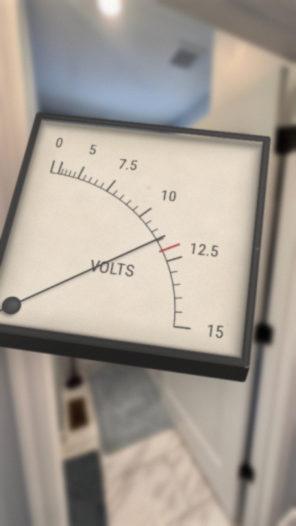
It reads 11.5 V
